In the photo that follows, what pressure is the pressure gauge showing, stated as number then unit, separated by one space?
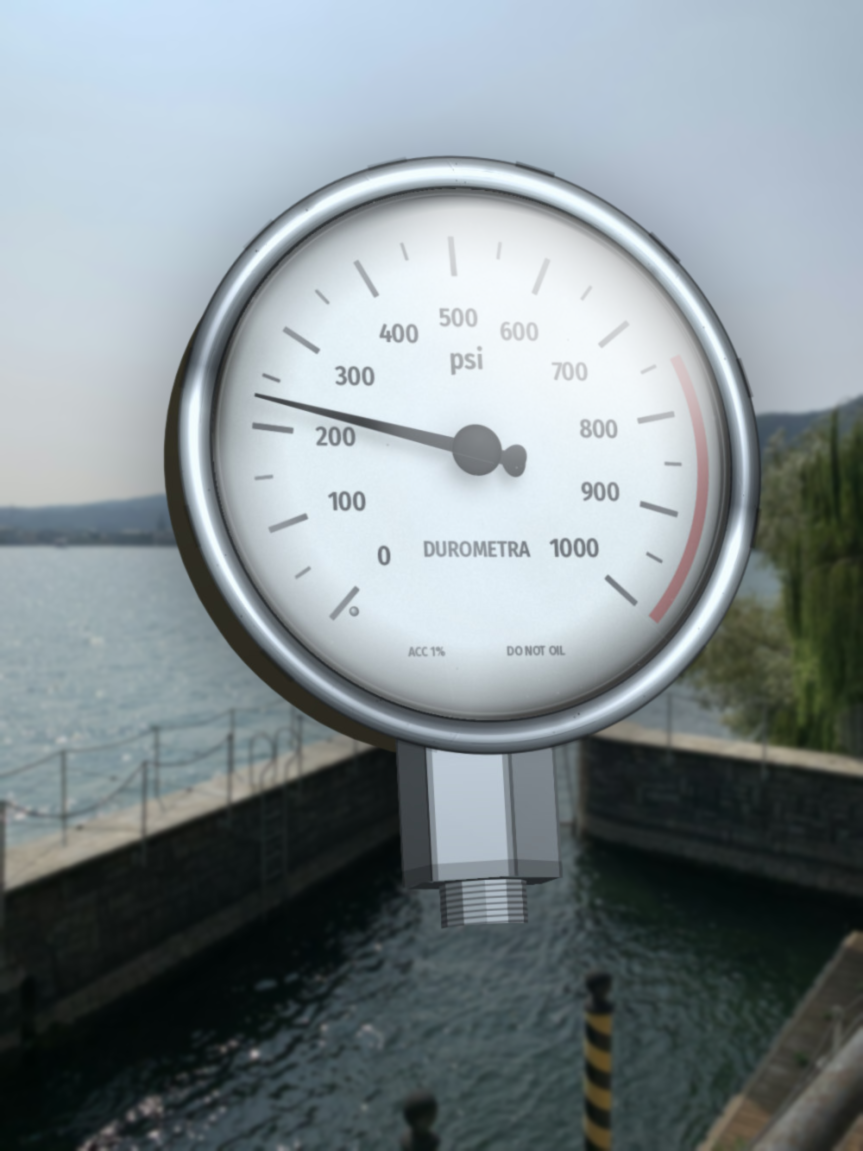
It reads 225 psi
